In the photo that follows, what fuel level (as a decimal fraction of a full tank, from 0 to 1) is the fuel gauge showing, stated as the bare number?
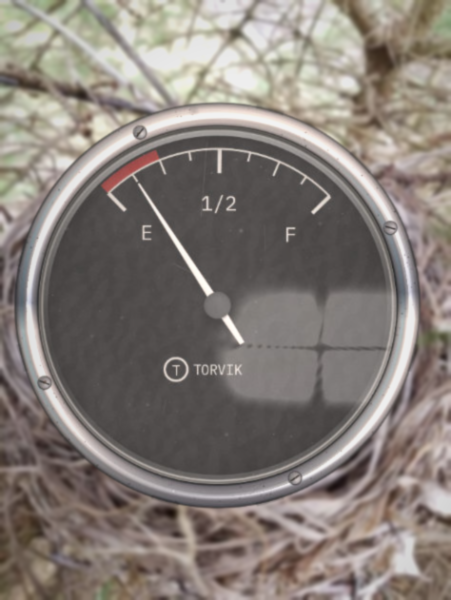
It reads 0.125
